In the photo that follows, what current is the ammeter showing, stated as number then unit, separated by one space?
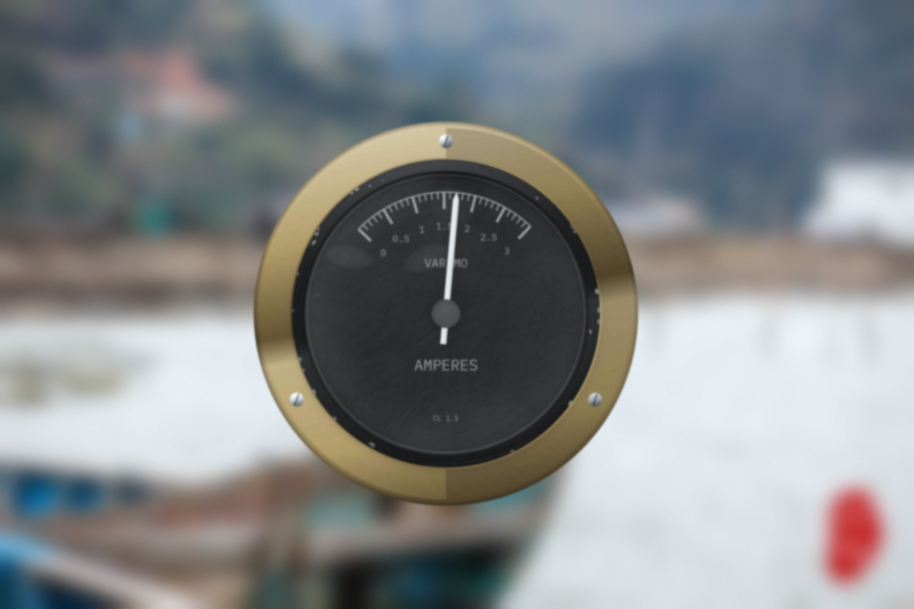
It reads 1.7 A
